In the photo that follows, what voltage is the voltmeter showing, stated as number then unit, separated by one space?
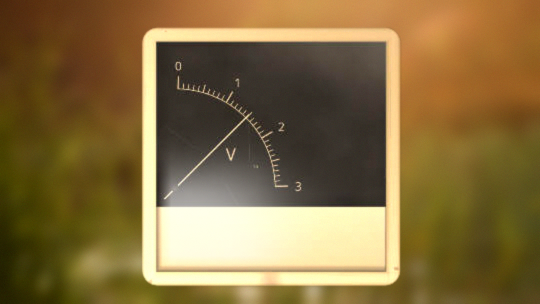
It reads 1.5 V
